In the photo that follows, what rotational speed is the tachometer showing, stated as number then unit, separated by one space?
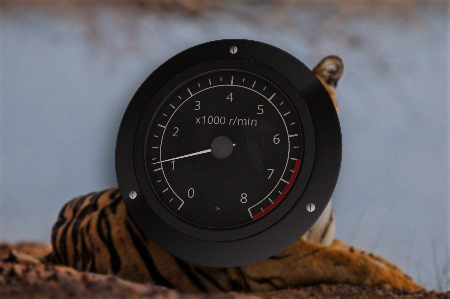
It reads 1125 rpm
